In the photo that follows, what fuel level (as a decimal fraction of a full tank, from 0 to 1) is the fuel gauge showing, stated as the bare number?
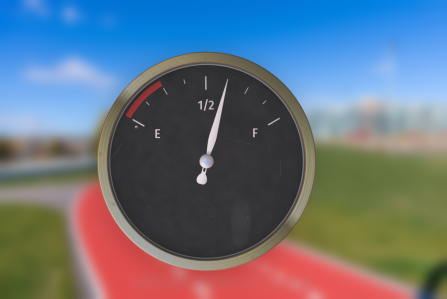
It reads 0.625
